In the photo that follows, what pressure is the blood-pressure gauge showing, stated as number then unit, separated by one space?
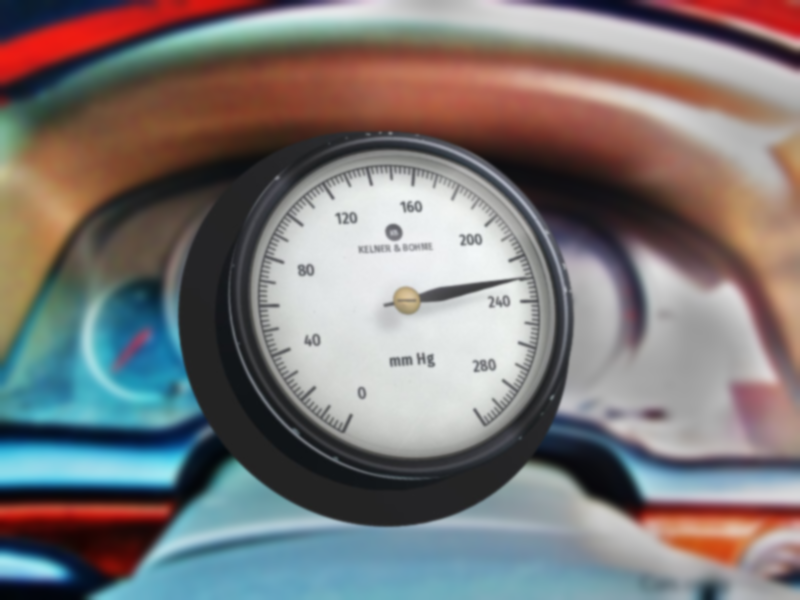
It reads 230 mmHg
